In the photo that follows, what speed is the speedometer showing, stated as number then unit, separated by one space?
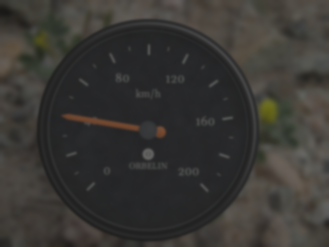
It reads 40 km/h
